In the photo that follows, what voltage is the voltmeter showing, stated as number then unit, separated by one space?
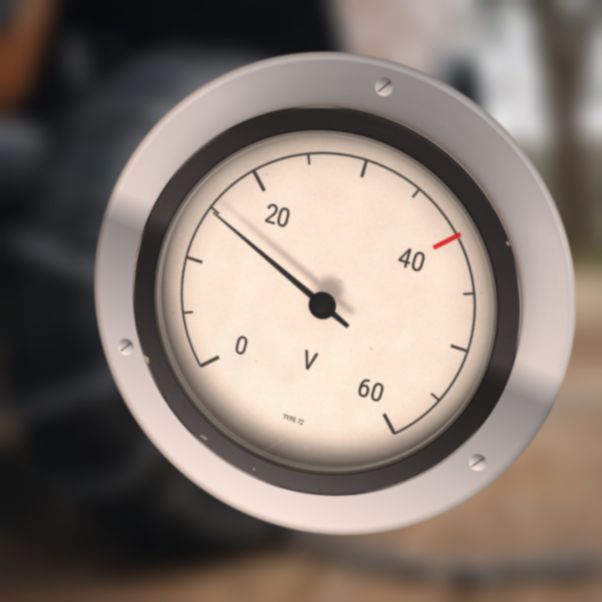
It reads 15 V
